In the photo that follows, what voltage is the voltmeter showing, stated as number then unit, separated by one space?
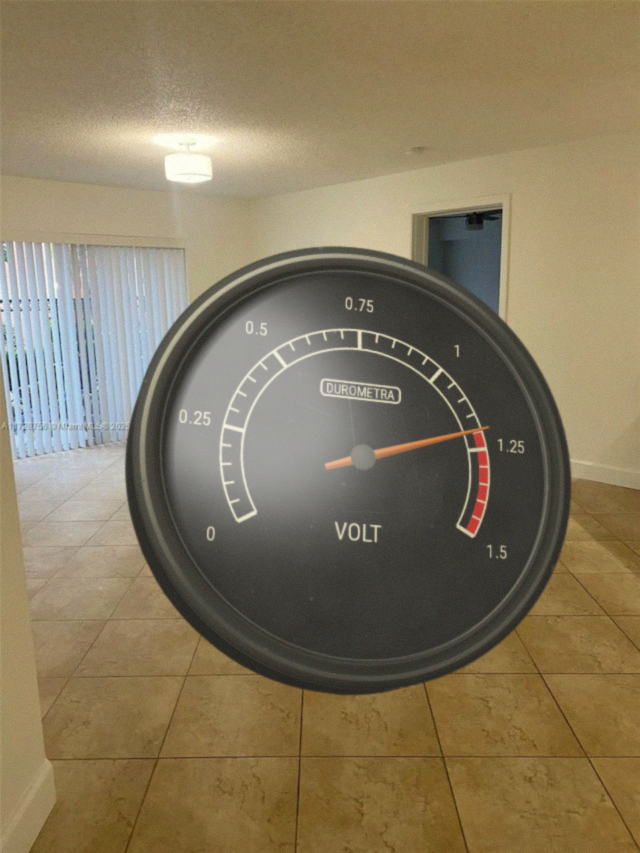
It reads 1.2 V
